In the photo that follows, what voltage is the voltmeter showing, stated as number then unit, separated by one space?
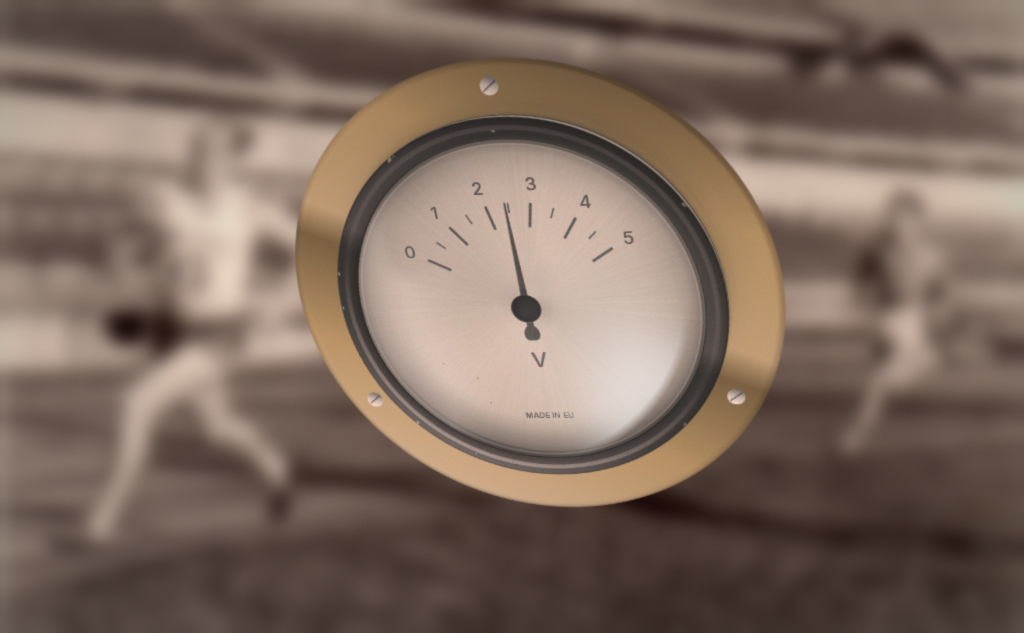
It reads 2.5 V
